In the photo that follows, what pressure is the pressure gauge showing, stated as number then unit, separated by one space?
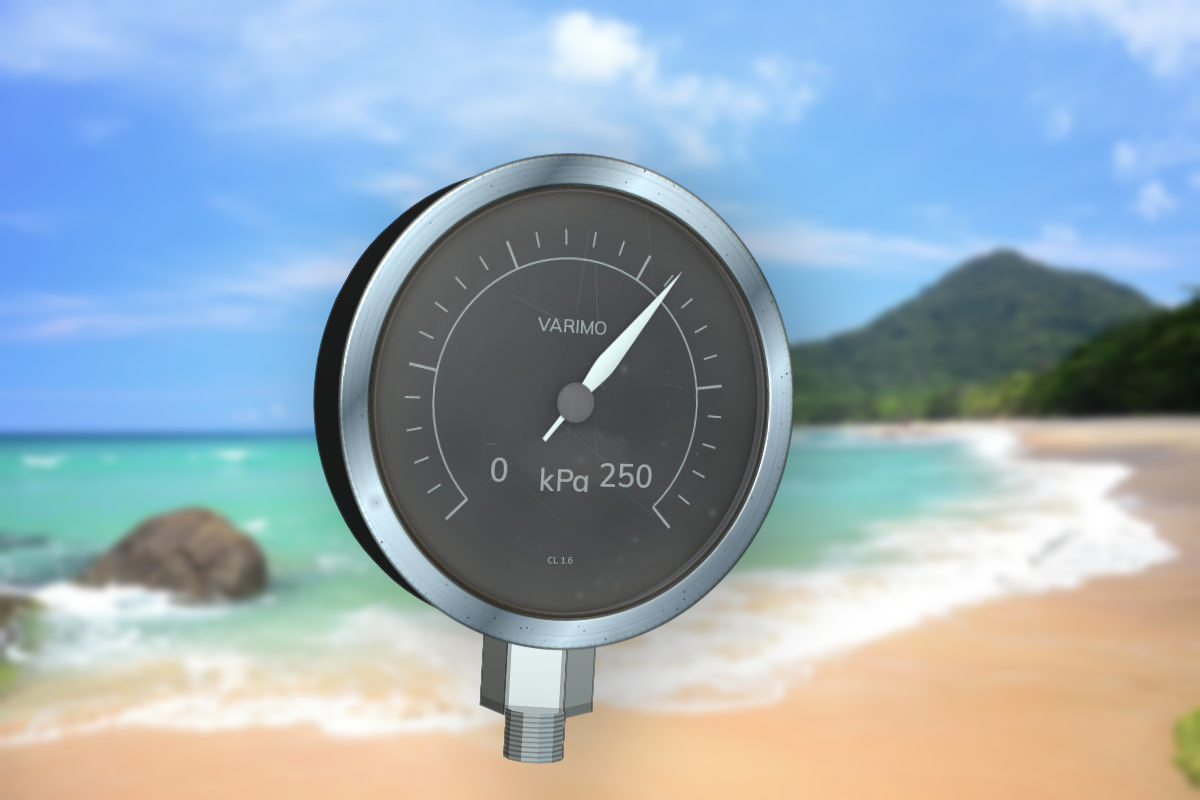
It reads 160 kPa
